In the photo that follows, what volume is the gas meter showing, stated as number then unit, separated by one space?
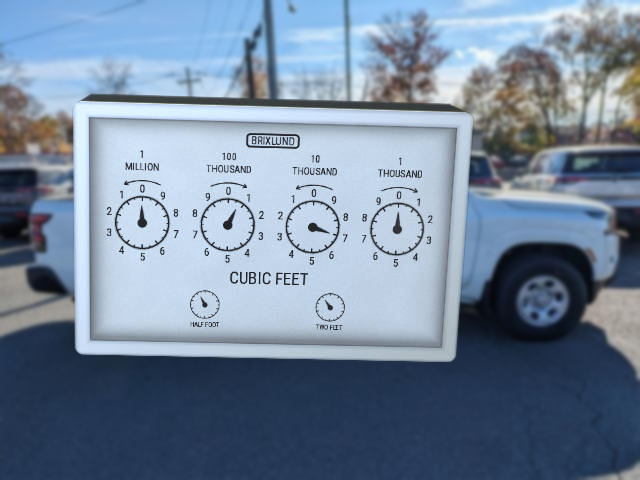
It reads 7000 ft³
